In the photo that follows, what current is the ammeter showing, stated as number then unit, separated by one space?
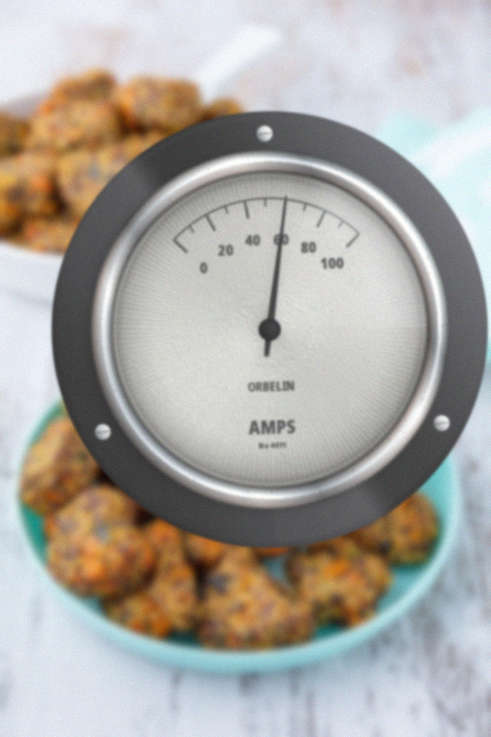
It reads 60 A
